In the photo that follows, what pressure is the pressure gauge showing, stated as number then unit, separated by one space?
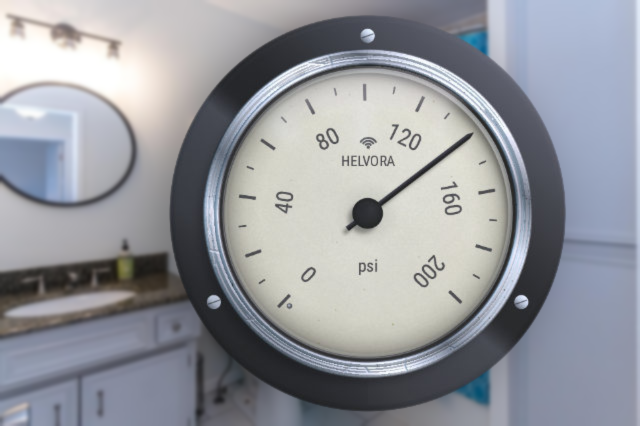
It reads 140 psi
